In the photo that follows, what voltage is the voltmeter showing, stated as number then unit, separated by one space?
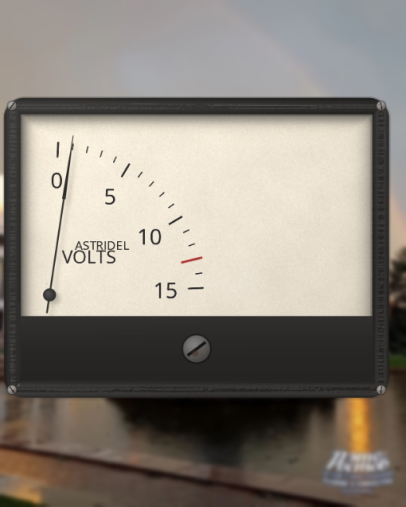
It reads 1 V
